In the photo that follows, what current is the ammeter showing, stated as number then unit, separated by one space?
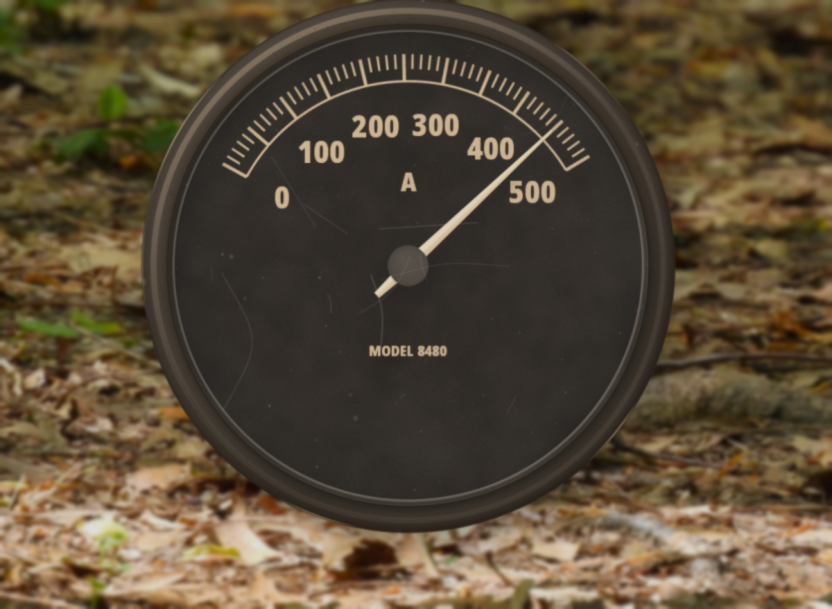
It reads 450 A
